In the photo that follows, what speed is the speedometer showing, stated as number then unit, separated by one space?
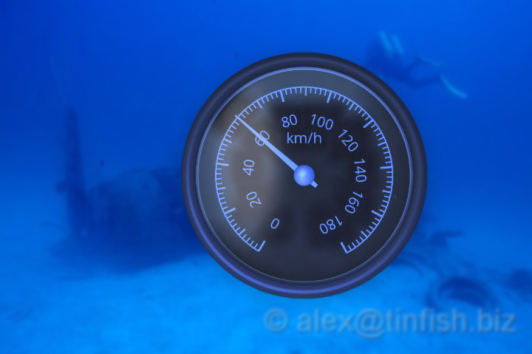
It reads 60 km/h
